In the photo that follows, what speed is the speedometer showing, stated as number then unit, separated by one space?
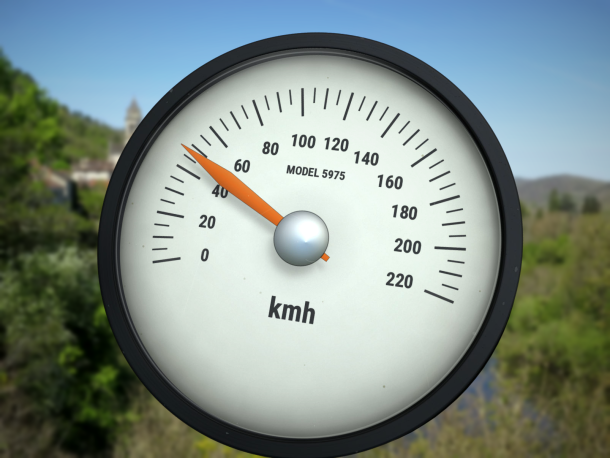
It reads 47.5 km/h
